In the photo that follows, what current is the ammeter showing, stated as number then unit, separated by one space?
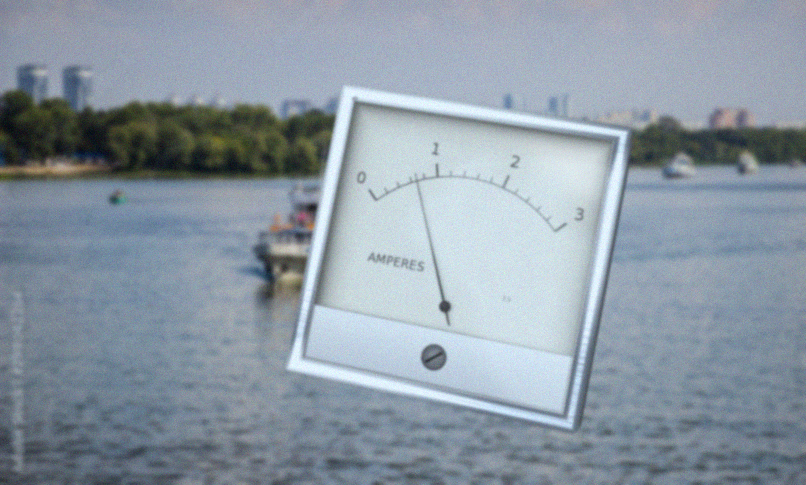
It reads 0.7 A
